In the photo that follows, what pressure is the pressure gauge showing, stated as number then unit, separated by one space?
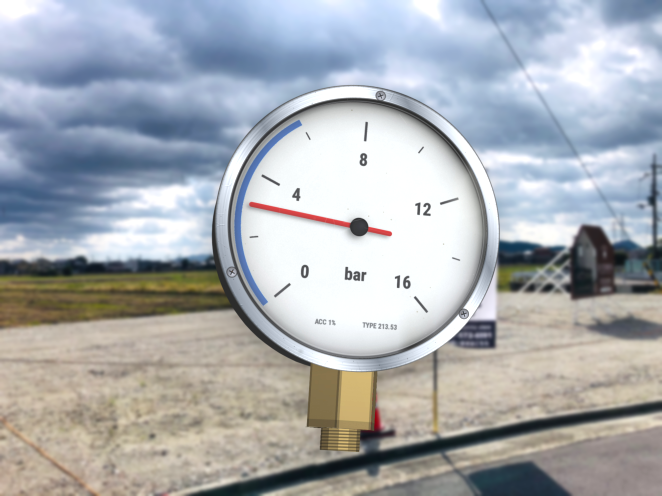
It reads 3 bar
